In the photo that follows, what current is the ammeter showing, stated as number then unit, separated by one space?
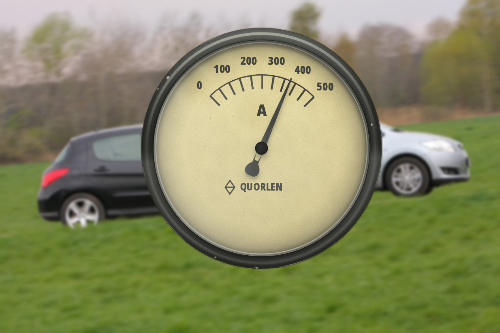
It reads 375 A
